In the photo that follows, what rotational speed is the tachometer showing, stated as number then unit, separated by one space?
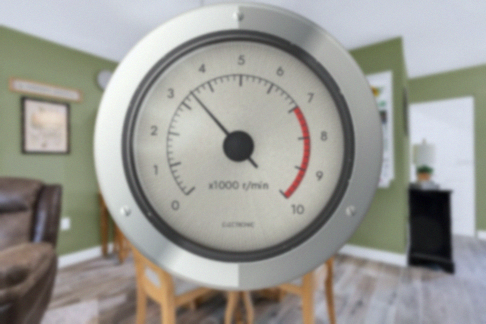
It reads 3400 rpm
